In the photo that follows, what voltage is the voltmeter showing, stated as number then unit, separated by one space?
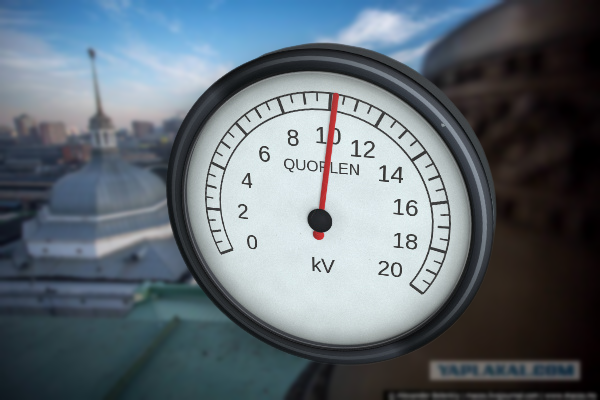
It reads 10.25 kV
